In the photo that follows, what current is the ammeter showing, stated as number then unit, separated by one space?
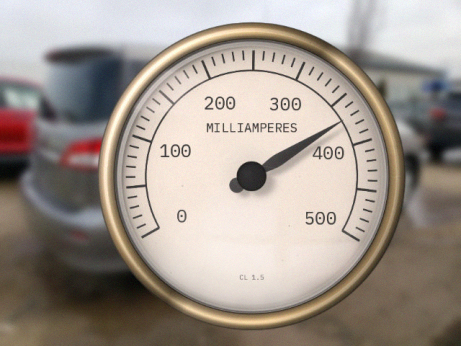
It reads 370 mA
